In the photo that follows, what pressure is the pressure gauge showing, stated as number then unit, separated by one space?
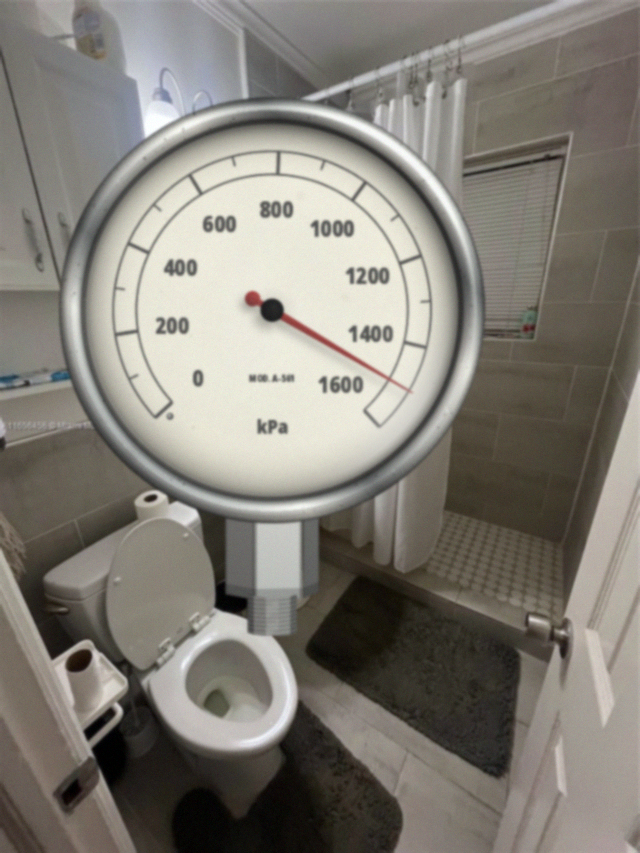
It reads 1500 kPa
